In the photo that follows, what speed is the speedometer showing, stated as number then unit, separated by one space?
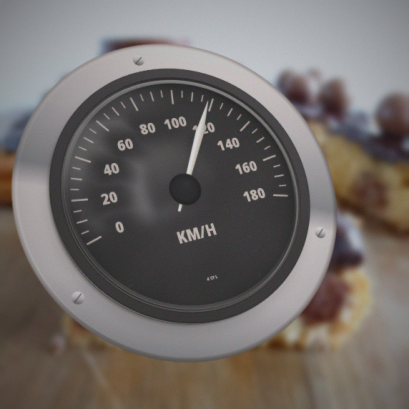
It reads 117.5 km/h
